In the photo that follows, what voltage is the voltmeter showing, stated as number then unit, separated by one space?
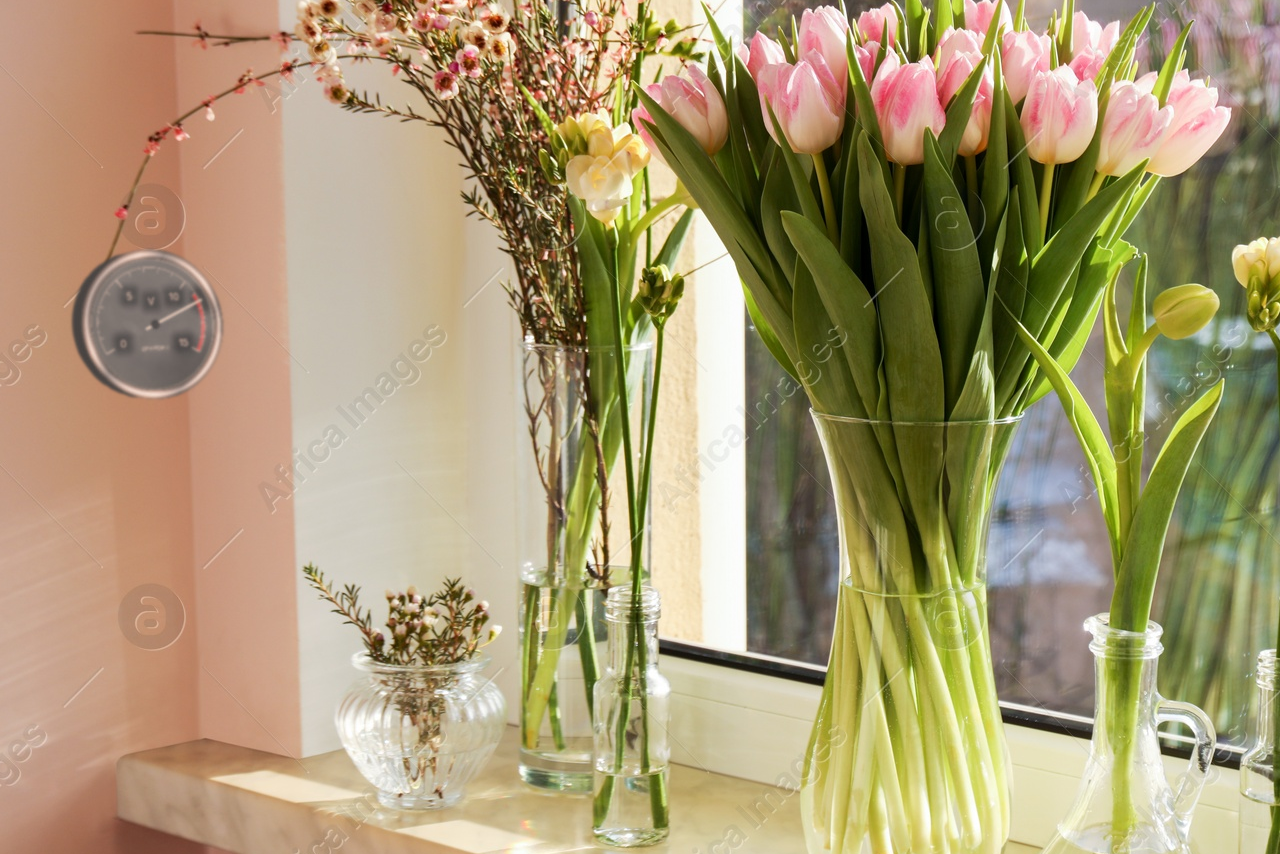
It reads 11.5 V
